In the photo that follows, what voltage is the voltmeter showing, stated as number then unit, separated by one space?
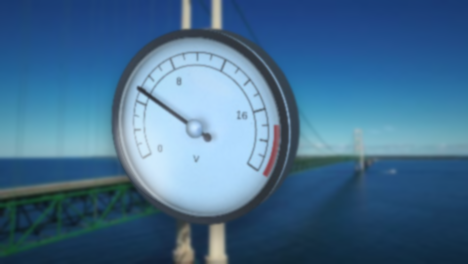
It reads 5 V
